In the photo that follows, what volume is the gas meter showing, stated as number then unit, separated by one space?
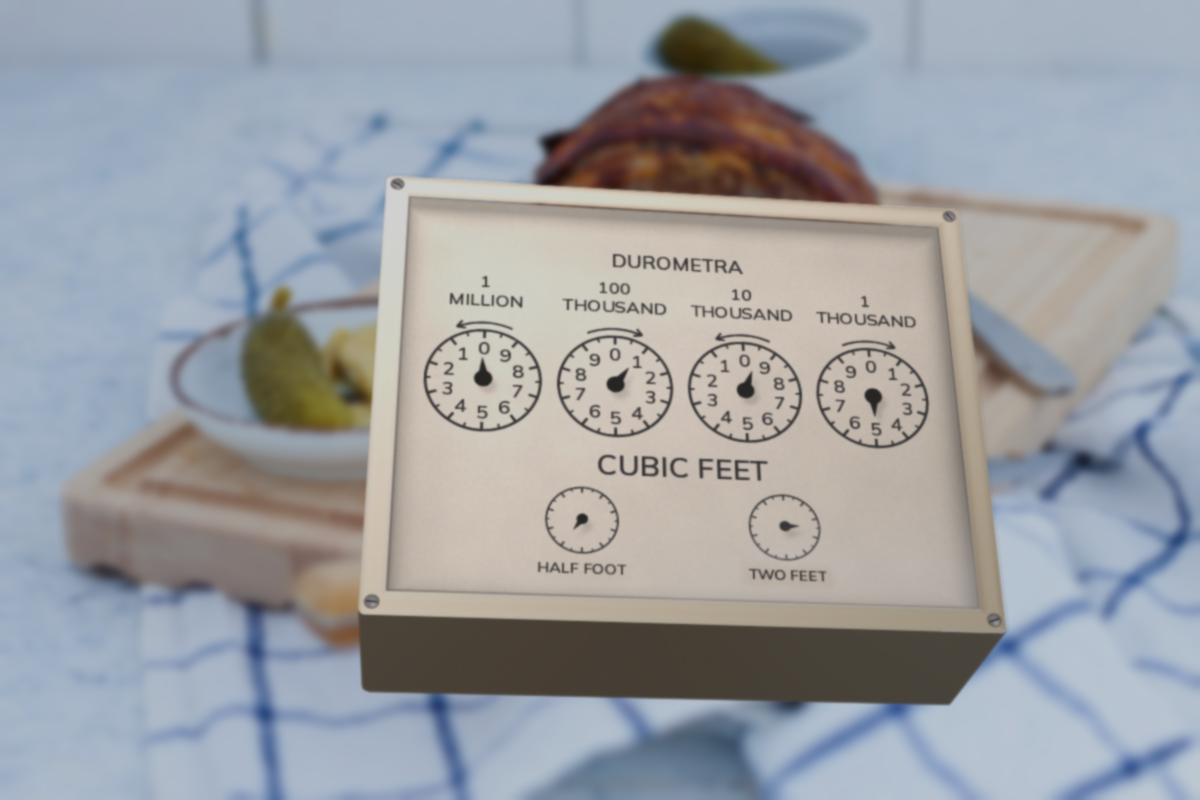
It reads 9500 ft³
